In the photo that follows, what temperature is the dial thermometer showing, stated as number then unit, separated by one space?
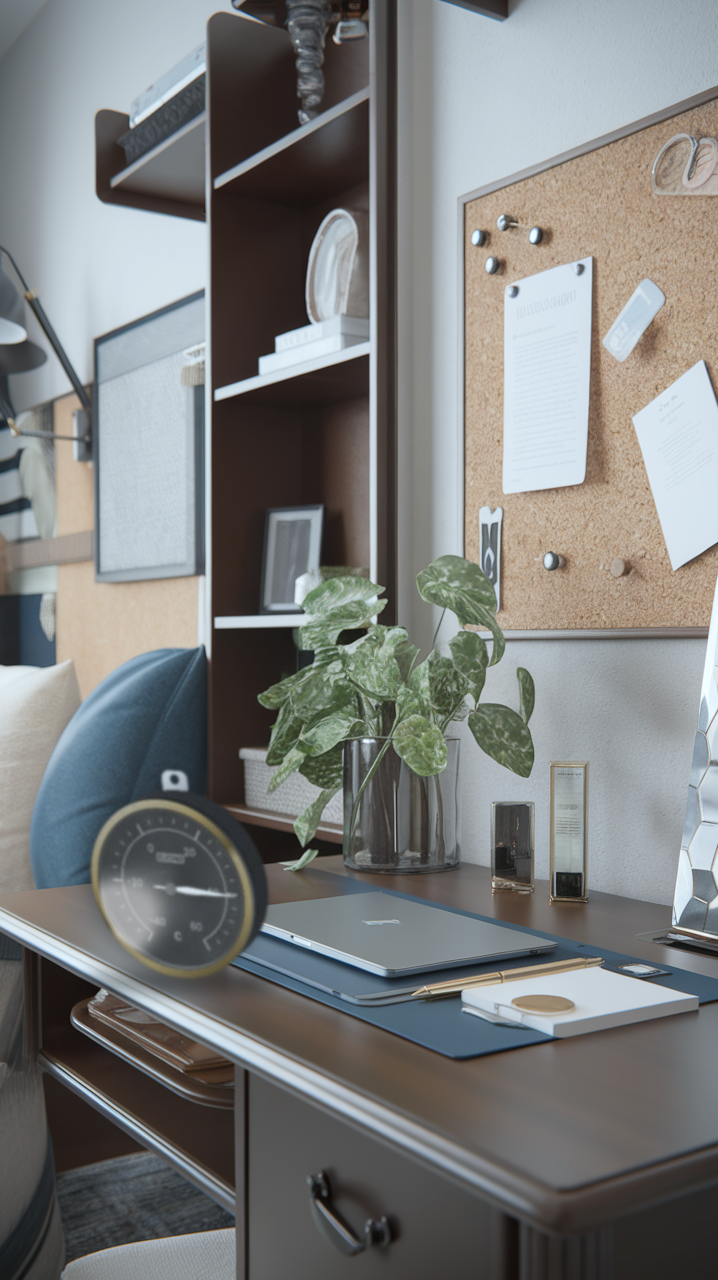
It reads 40 °C
